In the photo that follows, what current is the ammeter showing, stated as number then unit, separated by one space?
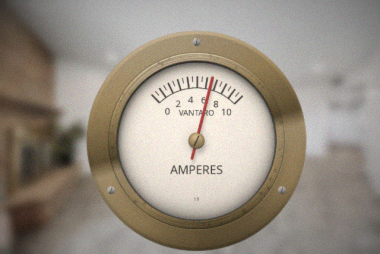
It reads 6.5 A
